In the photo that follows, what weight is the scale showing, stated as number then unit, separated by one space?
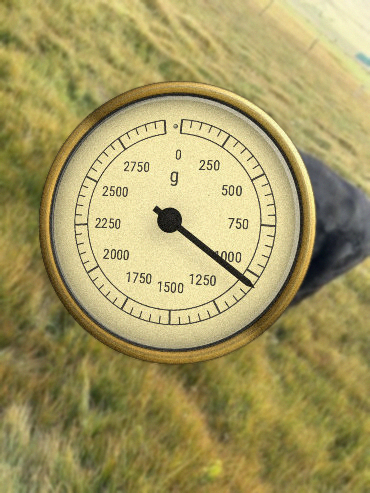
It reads 1050 g
